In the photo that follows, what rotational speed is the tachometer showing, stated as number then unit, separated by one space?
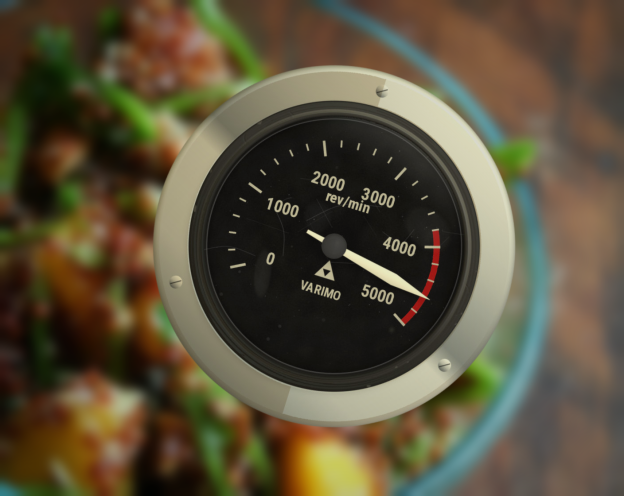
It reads 4600 rpm
